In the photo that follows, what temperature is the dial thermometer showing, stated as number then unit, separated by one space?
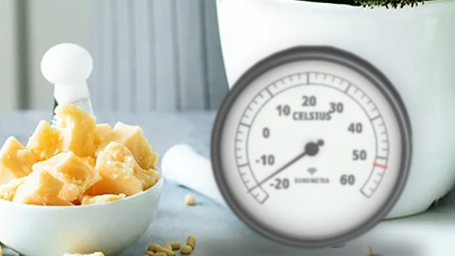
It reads -16 °C
